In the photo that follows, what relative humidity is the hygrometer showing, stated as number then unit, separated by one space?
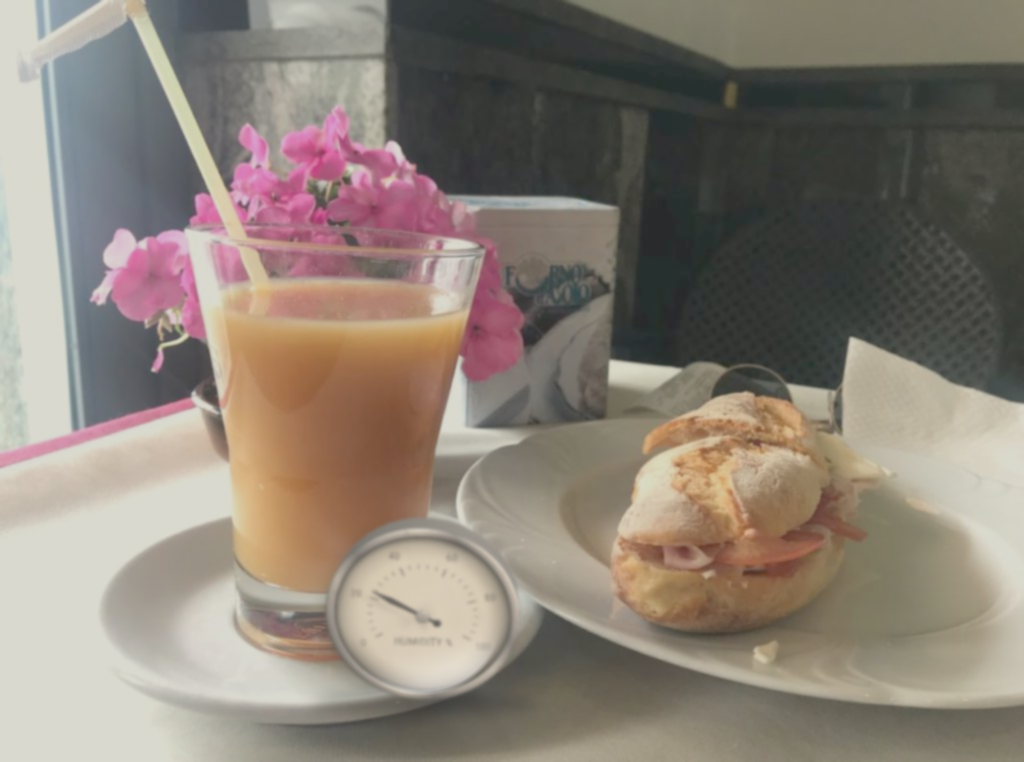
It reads 24 %
